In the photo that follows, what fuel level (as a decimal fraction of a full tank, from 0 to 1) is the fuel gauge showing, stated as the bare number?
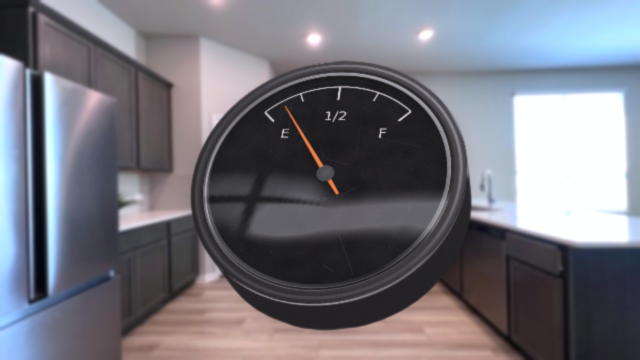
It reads 0.125
